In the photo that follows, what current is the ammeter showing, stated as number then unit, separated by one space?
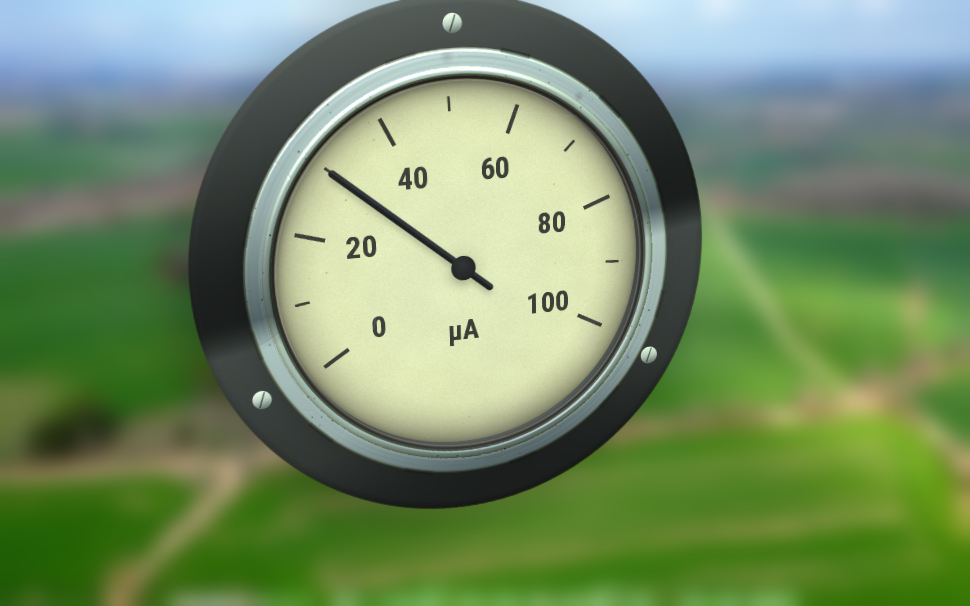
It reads 30 µA
